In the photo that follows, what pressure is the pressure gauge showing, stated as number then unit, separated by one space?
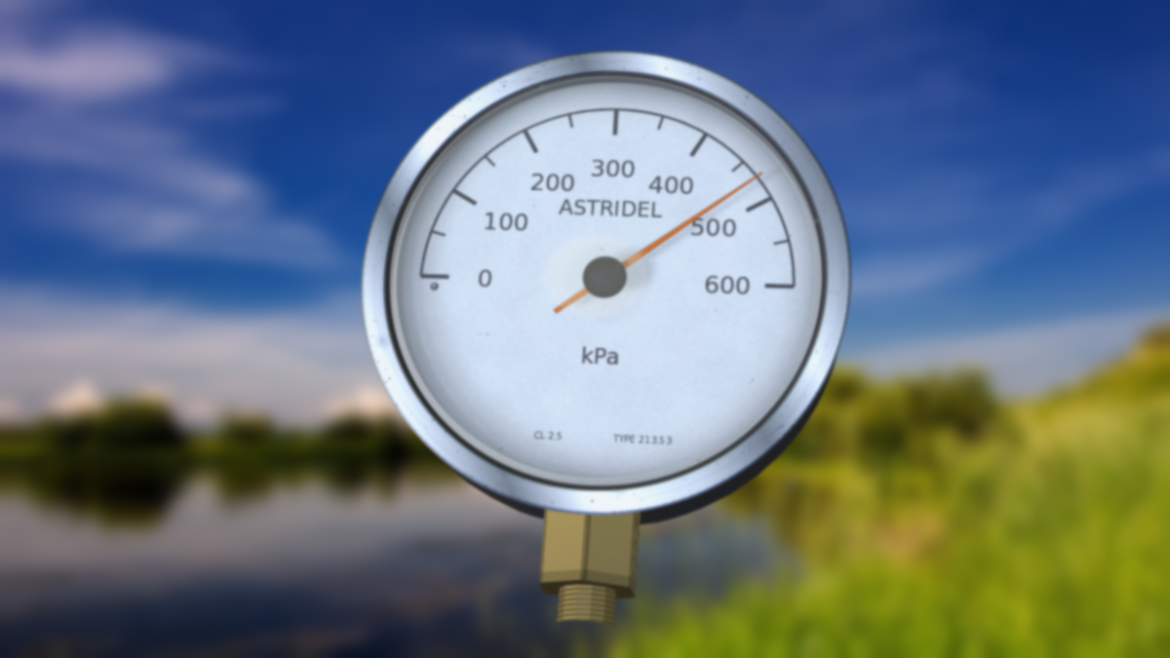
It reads 475 kPa
